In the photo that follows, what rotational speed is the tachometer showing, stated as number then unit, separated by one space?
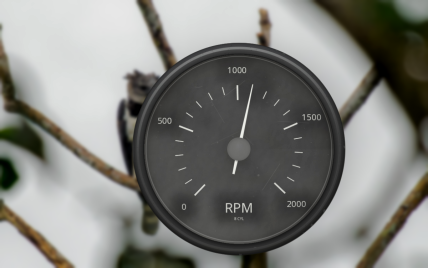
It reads 1100 rpm
